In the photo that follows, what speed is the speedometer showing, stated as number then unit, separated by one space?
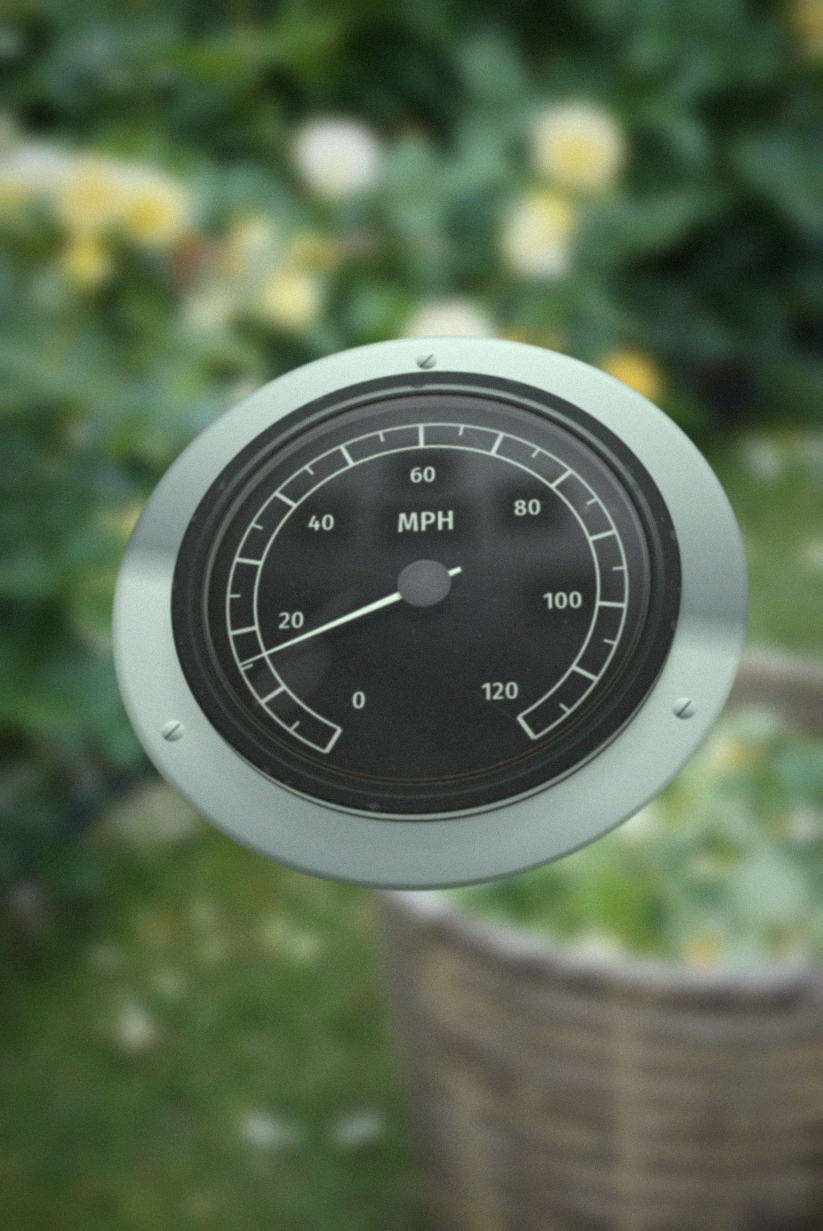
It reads 15 mph
